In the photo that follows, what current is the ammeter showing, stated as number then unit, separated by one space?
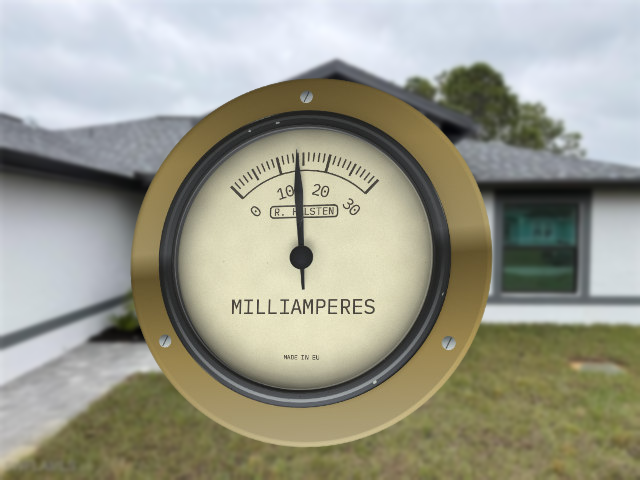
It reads 14 mA
